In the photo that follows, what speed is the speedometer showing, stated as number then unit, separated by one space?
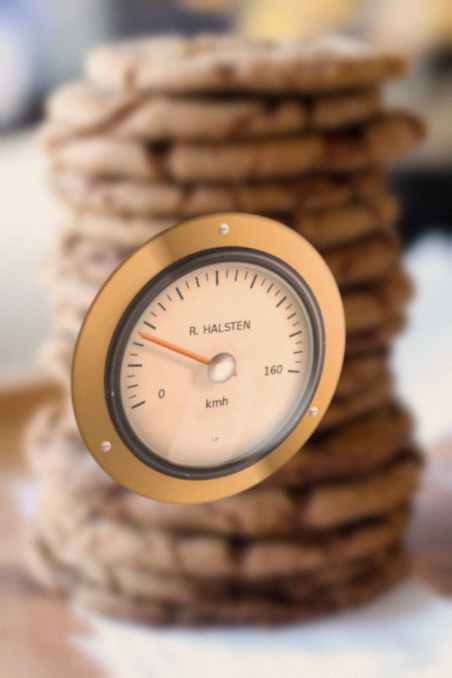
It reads 35 km/h
